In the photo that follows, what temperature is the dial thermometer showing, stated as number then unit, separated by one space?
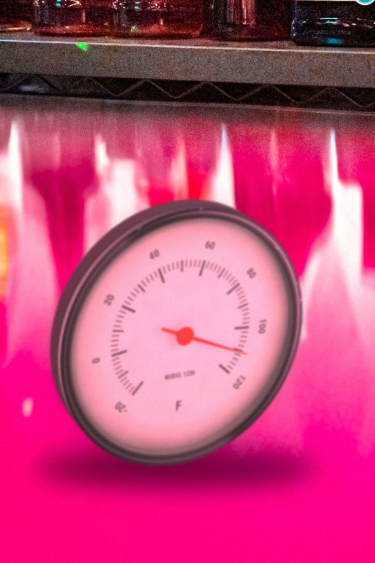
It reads 110 °F
